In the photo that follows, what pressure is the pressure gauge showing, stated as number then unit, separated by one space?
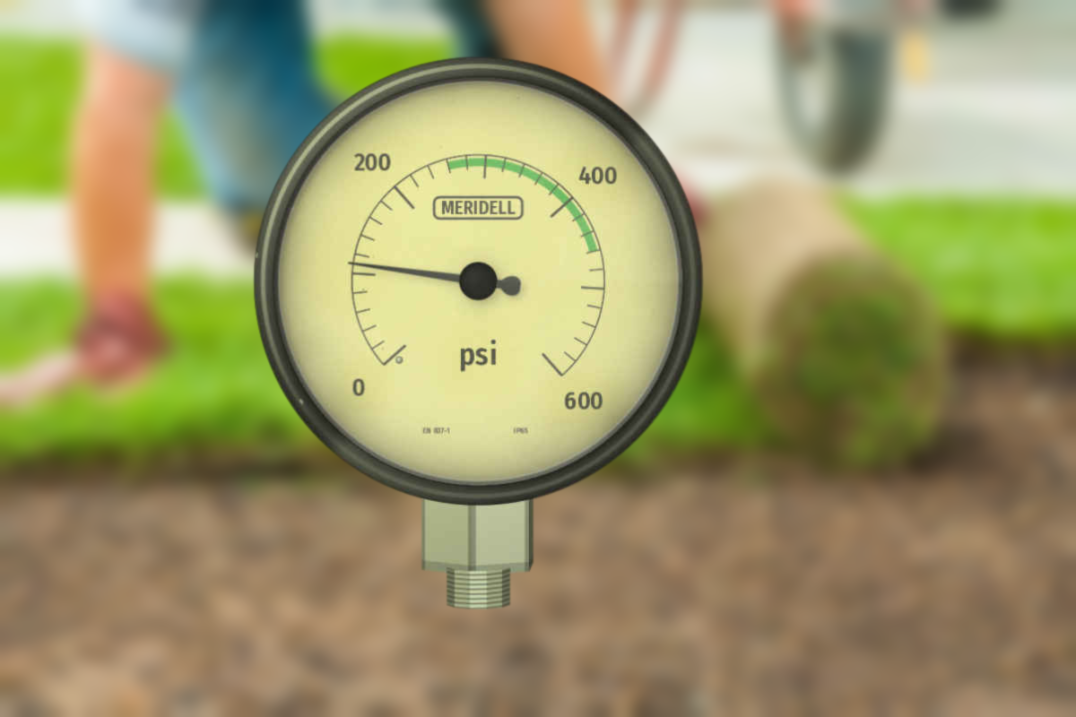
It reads 110 psi
